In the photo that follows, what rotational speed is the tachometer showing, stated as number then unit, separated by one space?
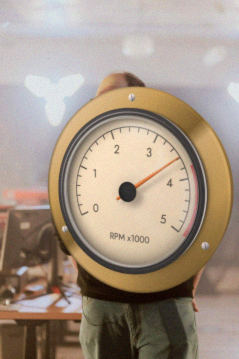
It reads 3600 rpm
